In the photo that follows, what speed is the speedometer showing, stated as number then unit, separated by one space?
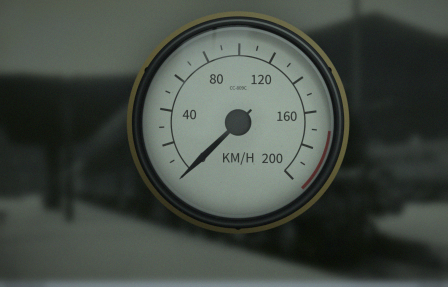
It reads 0 km/h
